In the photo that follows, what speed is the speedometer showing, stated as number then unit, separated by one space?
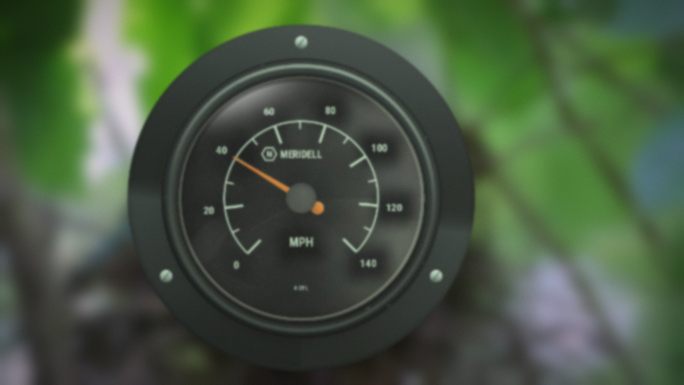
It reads 40 mph
